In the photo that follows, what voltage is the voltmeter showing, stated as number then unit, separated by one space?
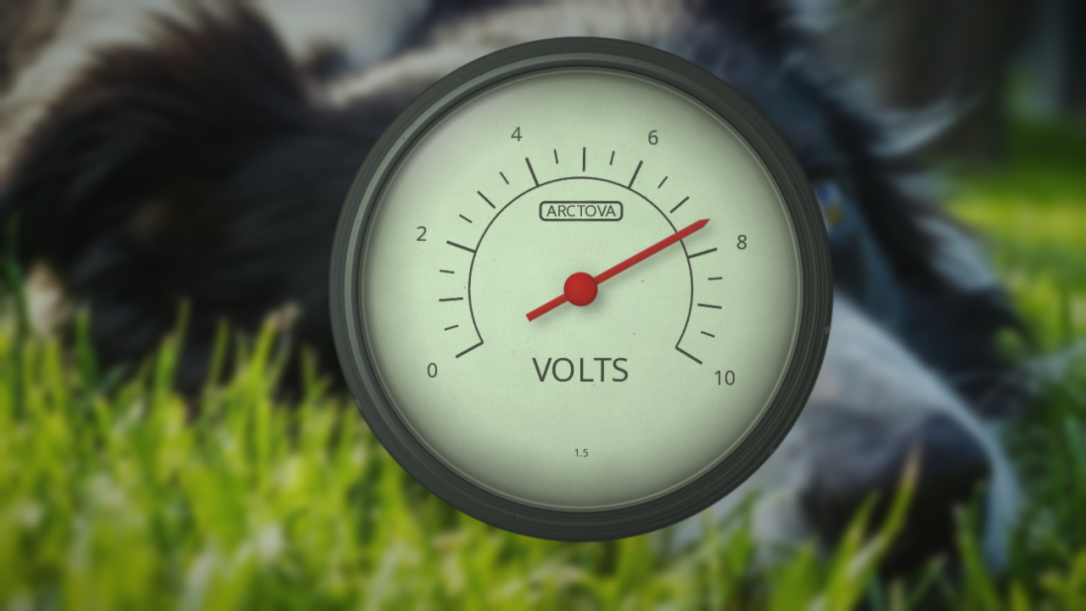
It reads 7.5 V
